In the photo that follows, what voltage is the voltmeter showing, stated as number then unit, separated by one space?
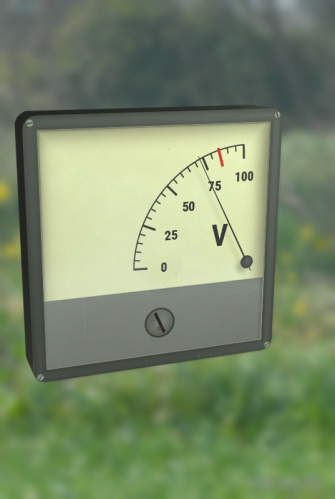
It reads 72.5 V
